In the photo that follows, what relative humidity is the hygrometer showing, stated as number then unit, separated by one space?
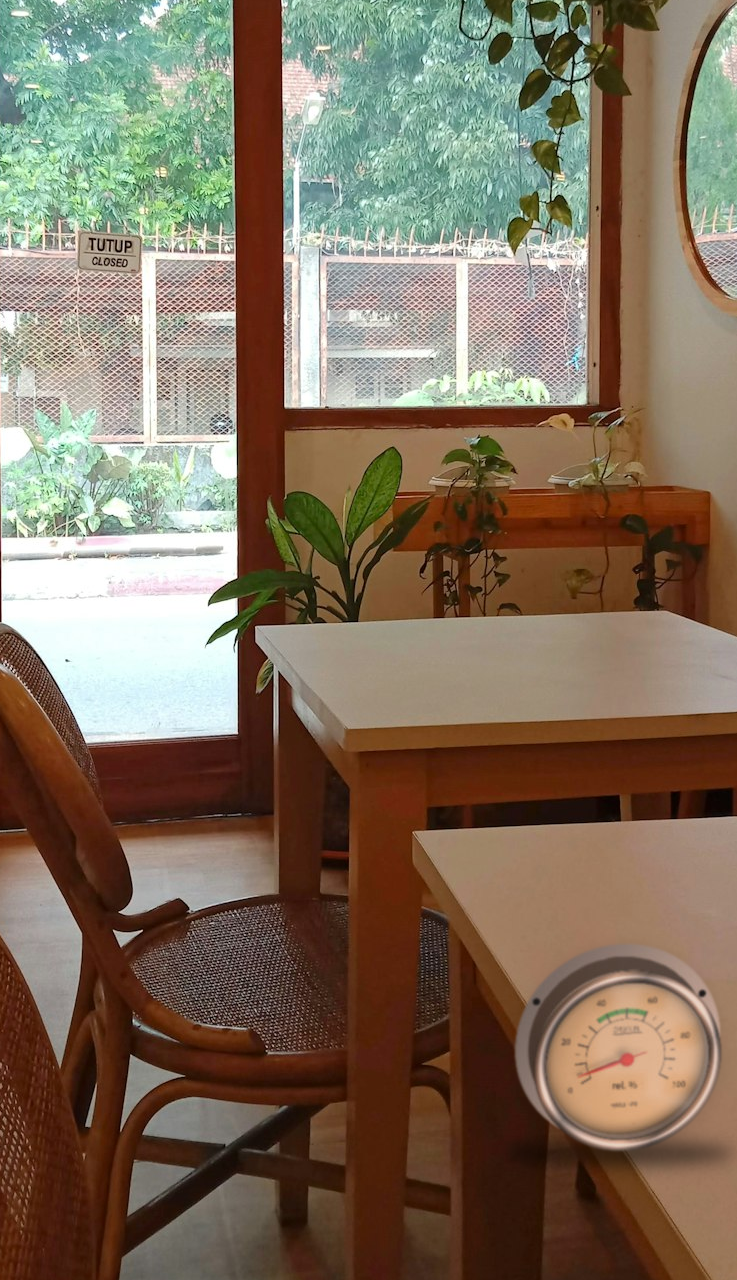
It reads 5 %
